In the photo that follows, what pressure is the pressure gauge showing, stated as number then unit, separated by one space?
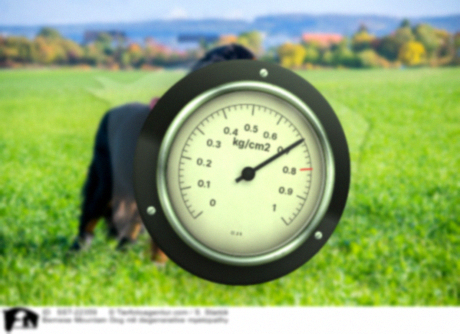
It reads 0.7 kg/cm²
